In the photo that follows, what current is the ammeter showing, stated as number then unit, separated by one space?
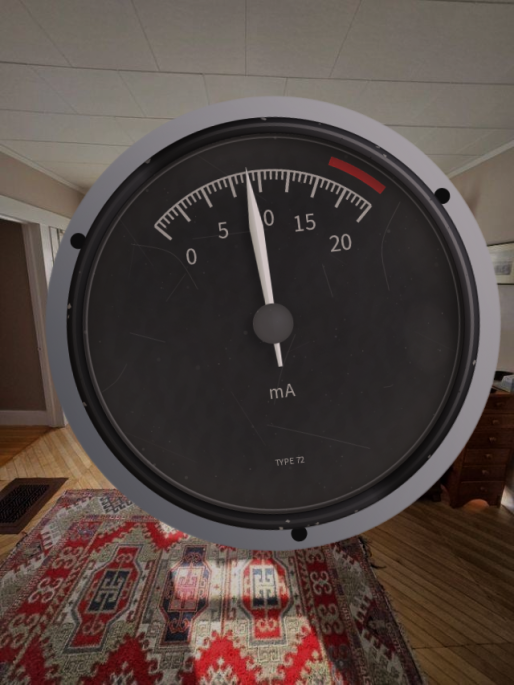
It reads 9 mA
